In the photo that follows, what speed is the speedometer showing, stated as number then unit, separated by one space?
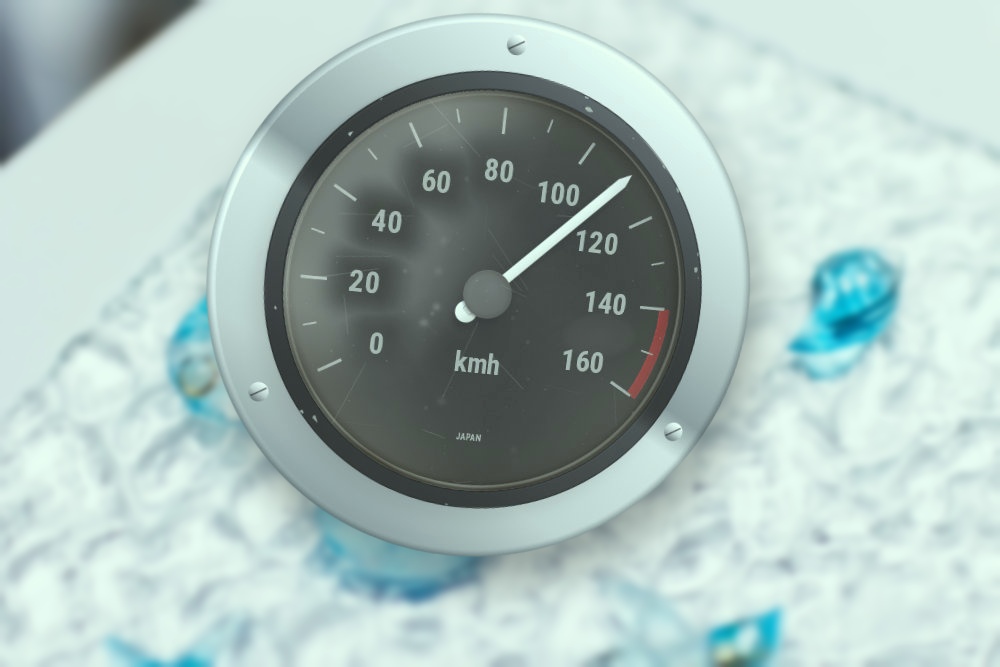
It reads 110 km/h
